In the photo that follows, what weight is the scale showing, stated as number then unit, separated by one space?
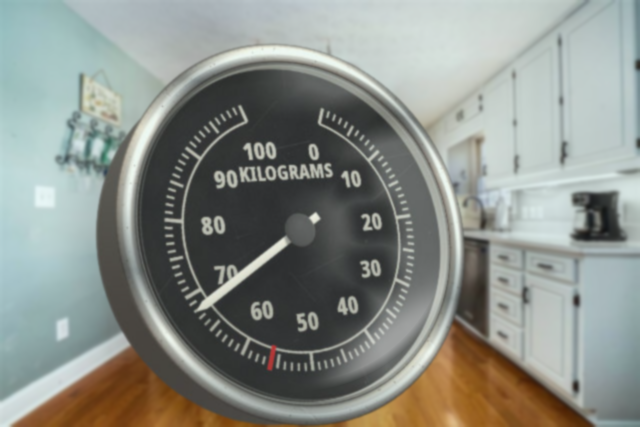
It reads 68 kg
